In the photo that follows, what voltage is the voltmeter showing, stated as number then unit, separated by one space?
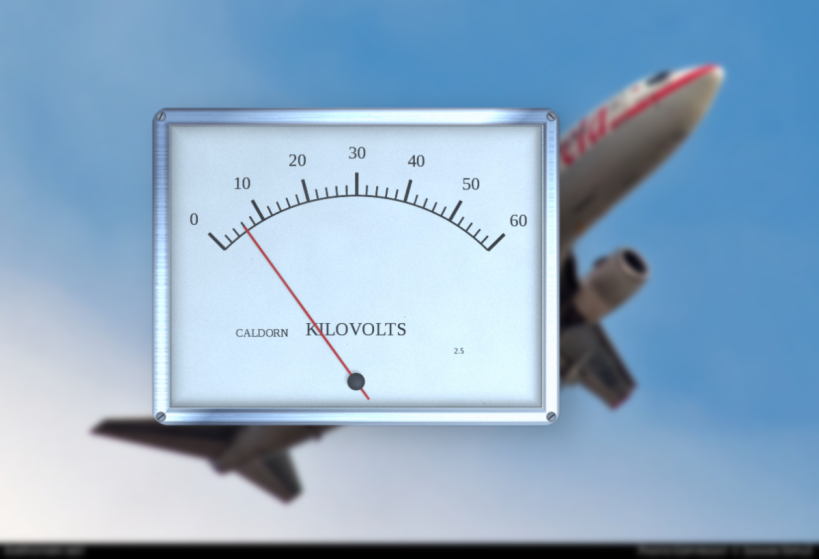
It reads 6 kV
